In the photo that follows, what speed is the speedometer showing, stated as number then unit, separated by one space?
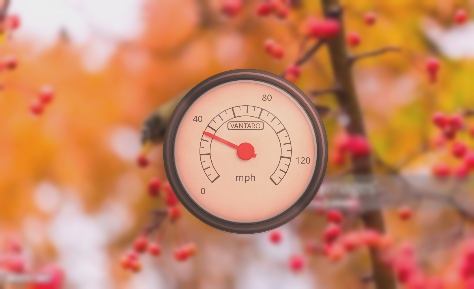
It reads 35 mph
